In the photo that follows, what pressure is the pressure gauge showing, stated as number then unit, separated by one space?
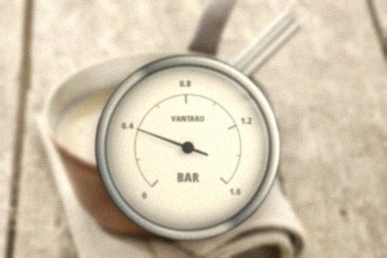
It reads 0.4 bar
